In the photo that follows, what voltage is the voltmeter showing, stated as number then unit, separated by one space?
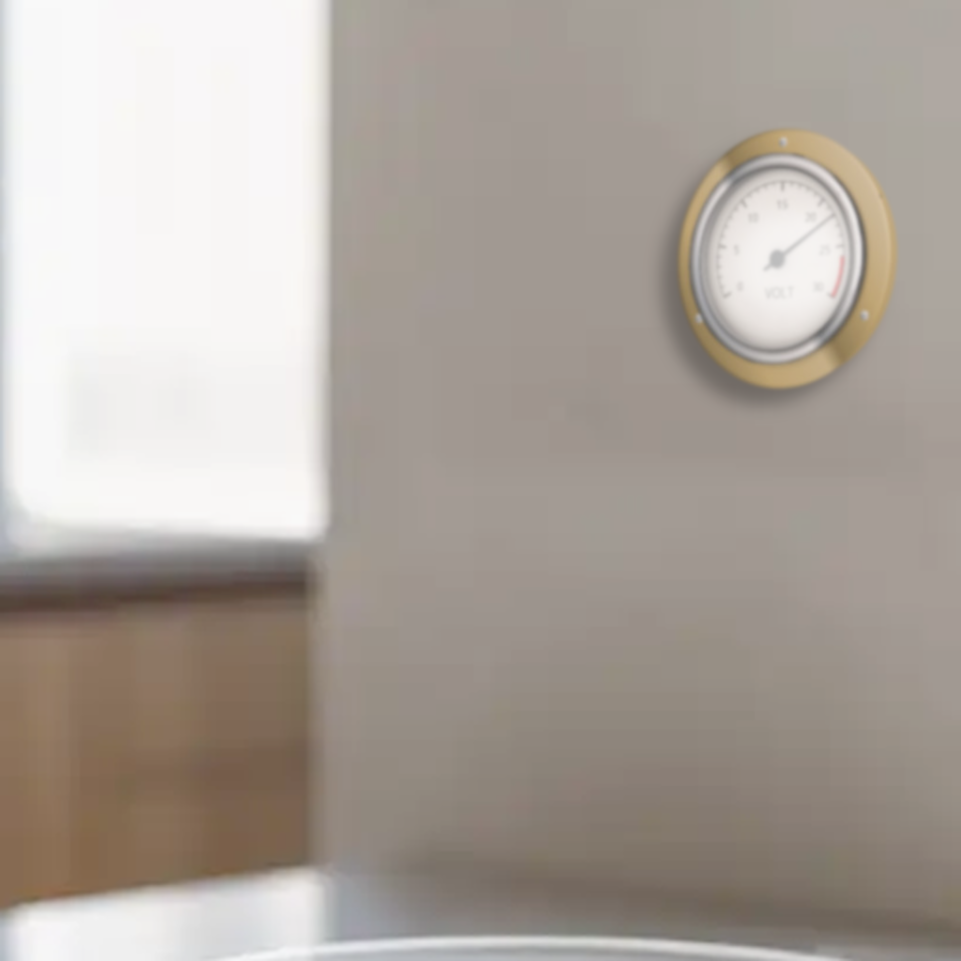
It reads 22 V
